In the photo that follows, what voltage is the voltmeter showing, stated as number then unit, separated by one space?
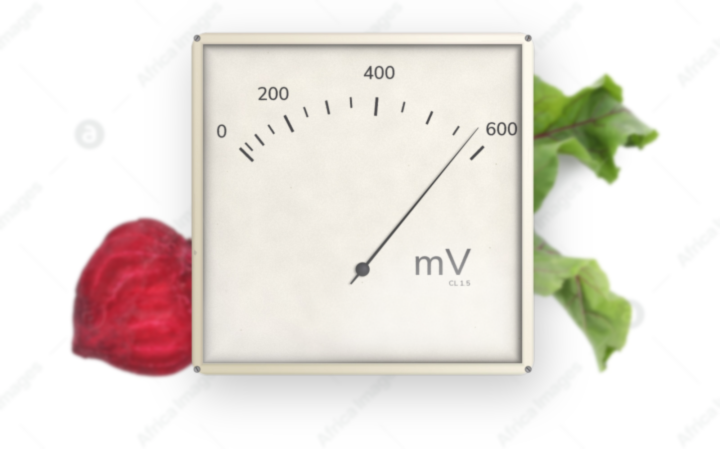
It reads 575 mV
